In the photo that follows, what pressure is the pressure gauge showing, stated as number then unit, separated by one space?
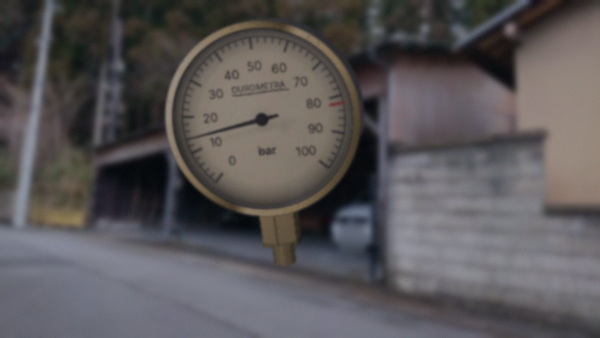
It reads 14 bar
